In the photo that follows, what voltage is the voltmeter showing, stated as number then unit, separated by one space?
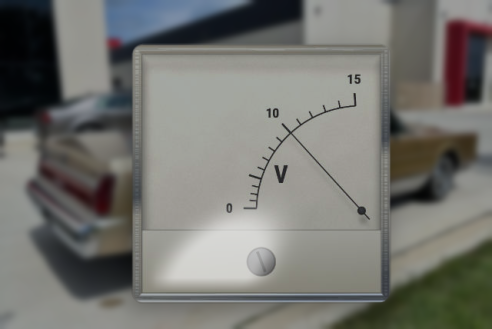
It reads 10 V
